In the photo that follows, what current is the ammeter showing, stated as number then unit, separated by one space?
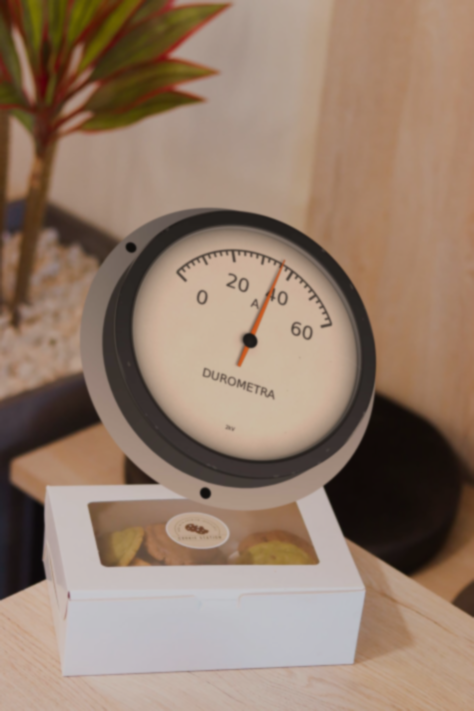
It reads 36 A
